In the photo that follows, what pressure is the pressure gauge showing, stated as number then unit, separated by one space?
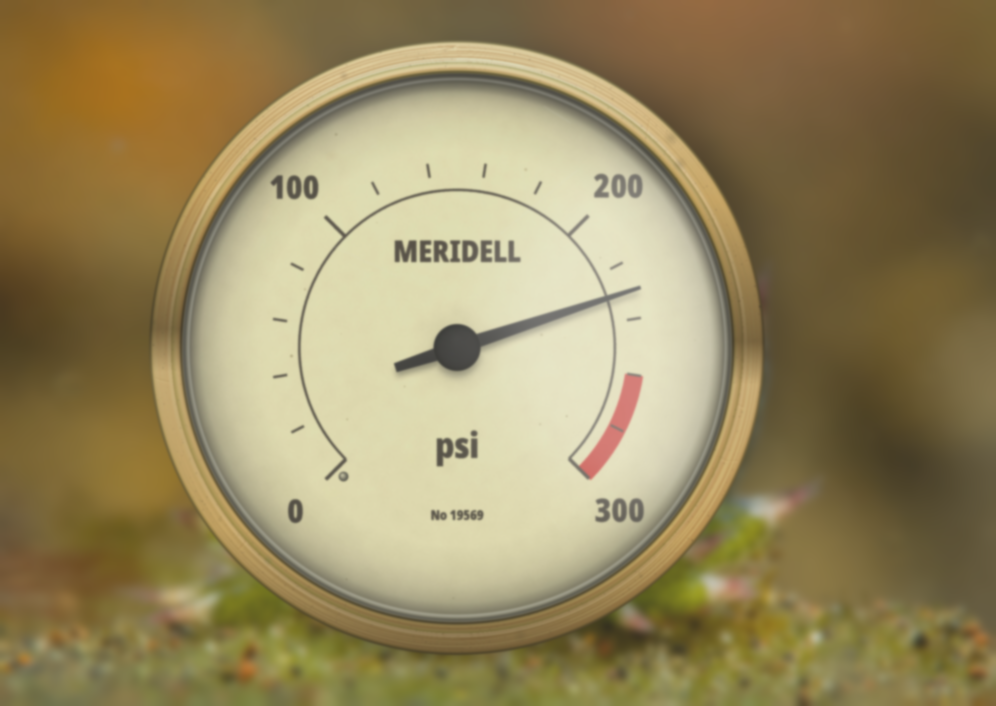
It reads 230 psi
